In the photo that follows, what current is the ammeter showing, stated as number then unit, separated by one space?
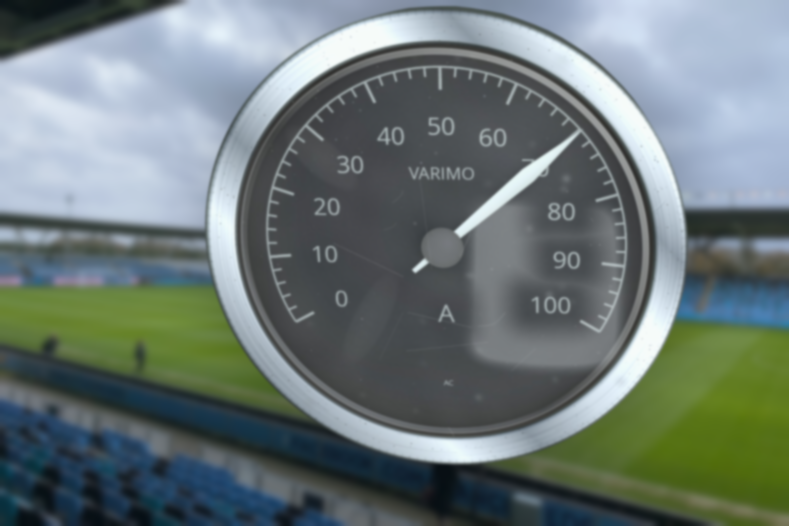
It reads 70 A
